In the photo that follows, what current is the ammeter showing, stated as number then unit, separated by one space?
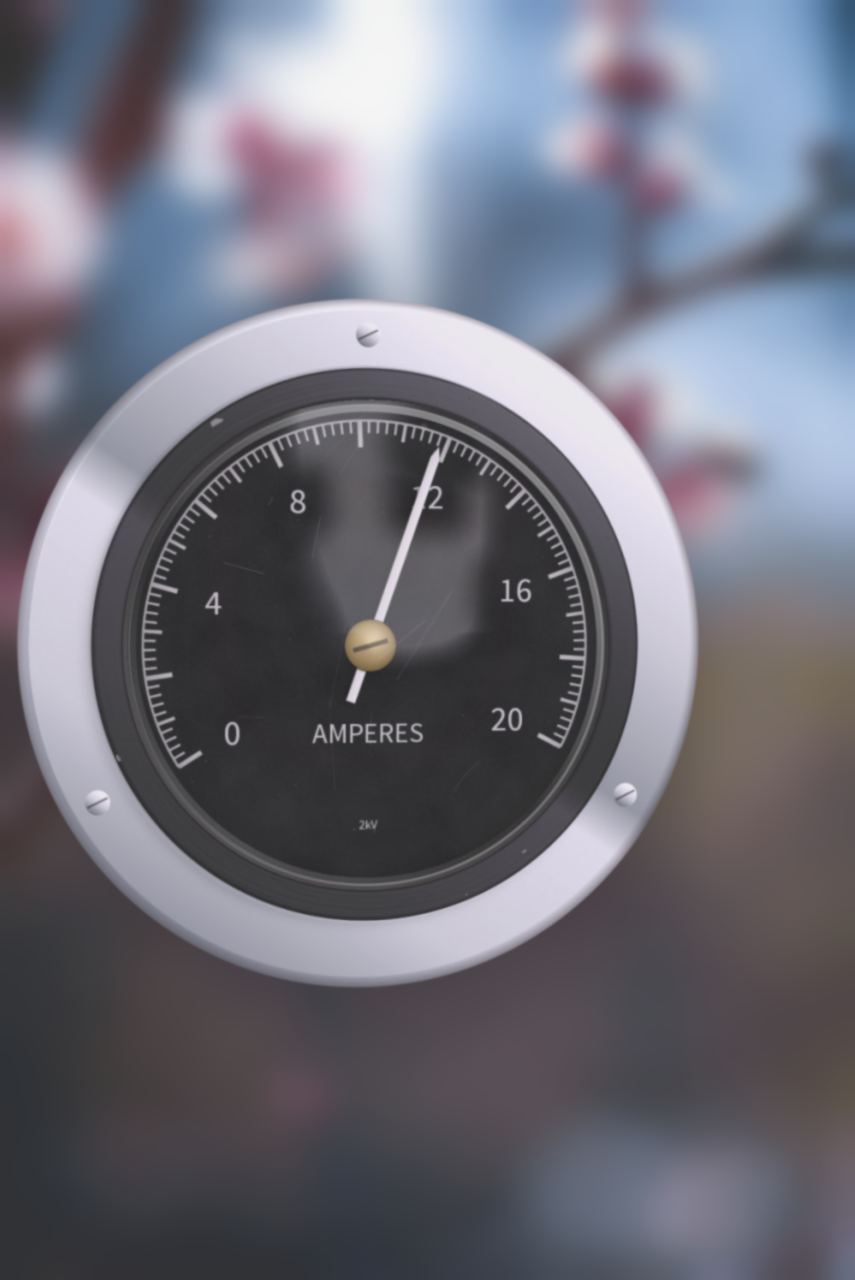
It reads 11.8 A
